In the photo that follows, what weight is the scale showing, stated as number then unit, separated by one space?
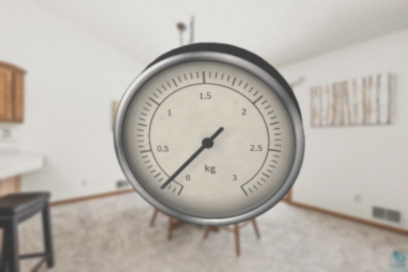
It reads 0.15 kg
